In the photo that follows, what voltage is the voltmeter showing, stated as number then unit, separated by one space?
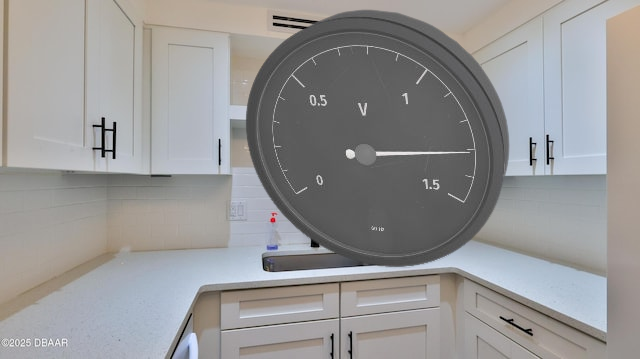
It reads 1.3 V
